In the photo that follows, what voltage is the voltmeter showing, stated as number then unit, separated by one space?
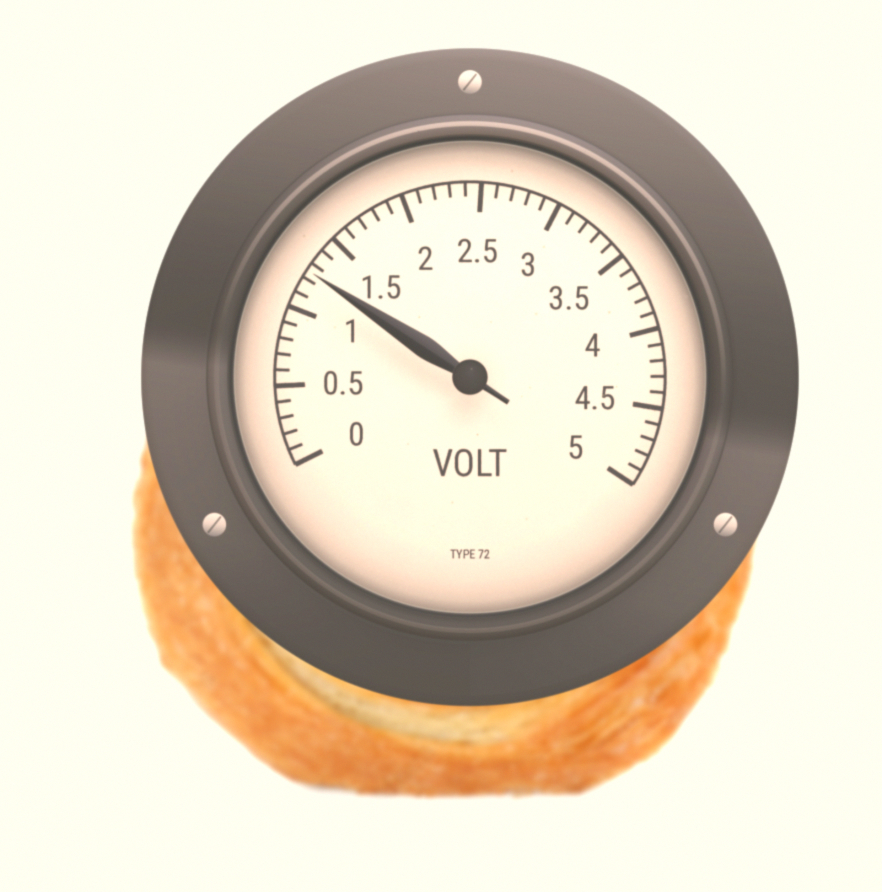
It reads 1.25 V
